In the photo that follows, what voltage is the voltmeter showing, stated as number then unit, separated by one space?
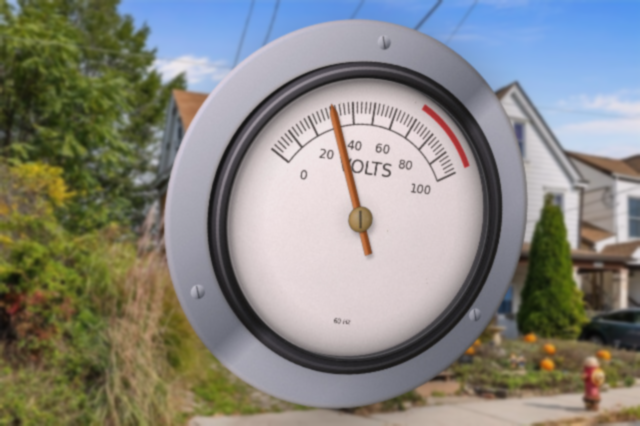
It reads 30 V
